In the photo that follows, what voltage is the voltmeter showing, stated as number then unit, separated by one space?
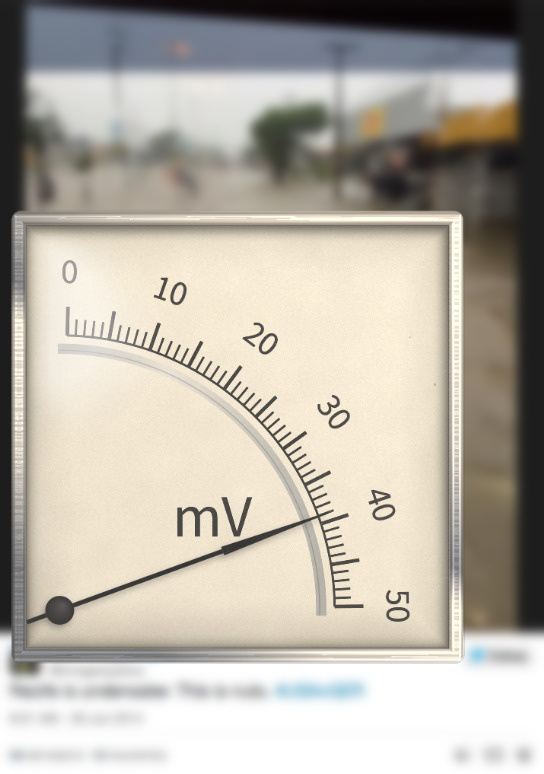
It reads 39 mV
